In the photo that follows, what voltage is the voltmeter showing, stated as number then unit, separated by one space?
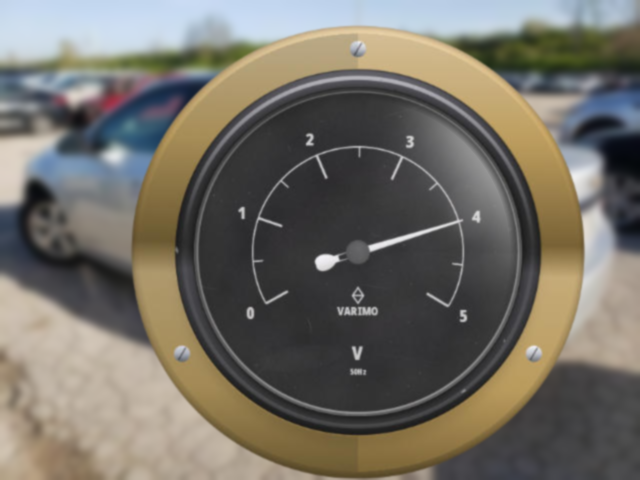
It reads 4 V
